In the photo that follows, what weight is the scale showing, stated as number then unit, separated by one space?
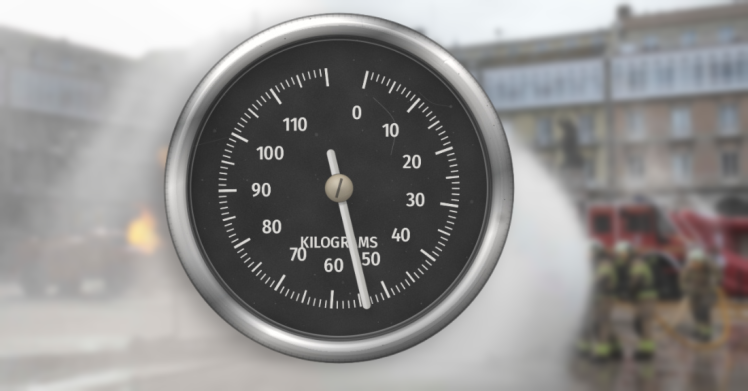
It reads 54 kg
